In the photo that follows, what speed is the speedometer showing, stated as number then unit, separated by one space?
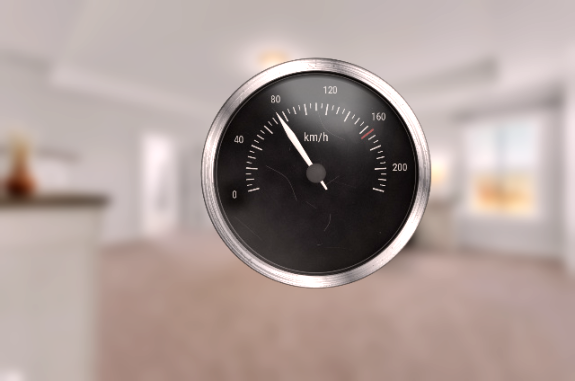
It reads 75 km/h
